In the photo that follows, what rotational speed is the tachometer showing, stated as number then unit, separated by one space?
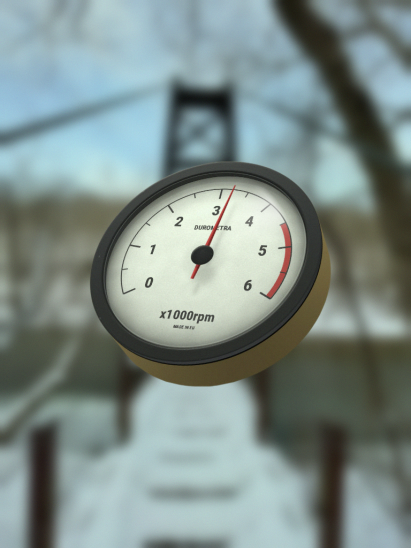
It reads 3250 rpm
